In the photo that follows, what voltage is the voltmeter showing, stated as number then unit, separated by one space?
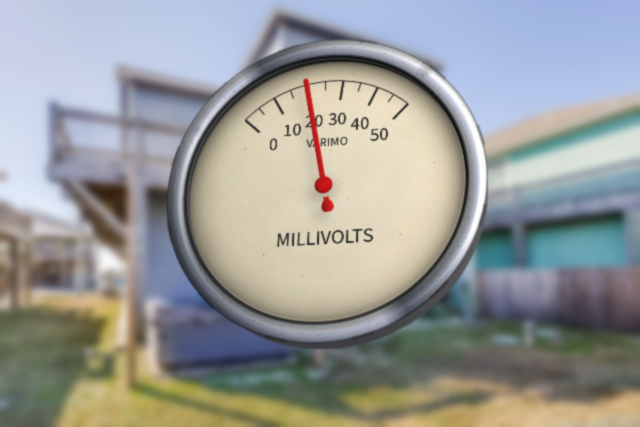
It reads 20 mV
